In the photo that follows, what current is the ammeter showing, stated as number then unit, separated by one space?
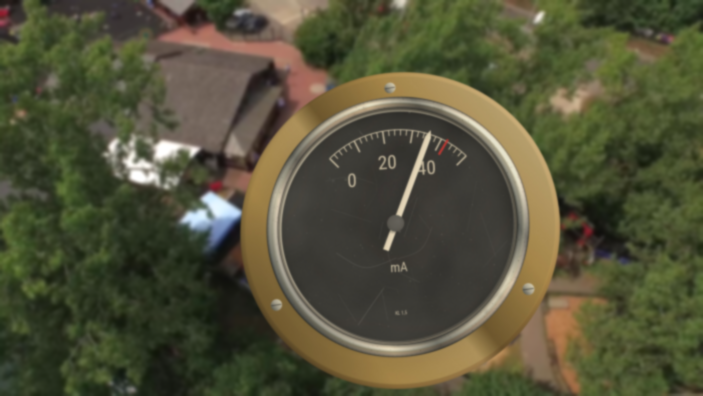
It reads 36 mA
